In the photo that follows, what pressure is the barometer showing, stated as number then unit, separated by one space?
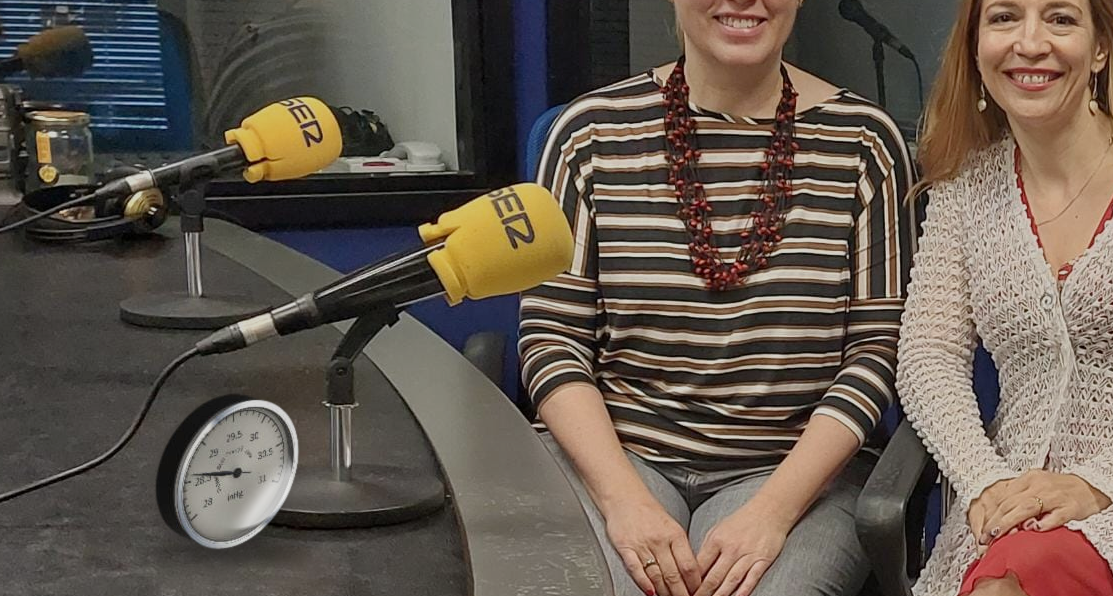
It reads 28.6 inHg
